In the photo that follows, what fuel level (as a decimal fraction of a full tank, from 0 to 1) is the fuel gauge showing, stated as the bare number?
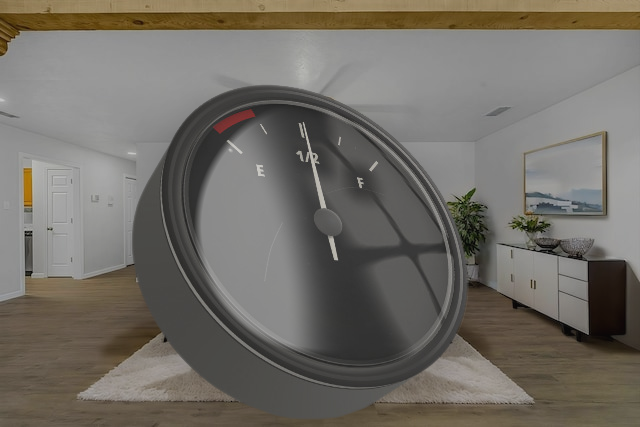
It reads 0.5
